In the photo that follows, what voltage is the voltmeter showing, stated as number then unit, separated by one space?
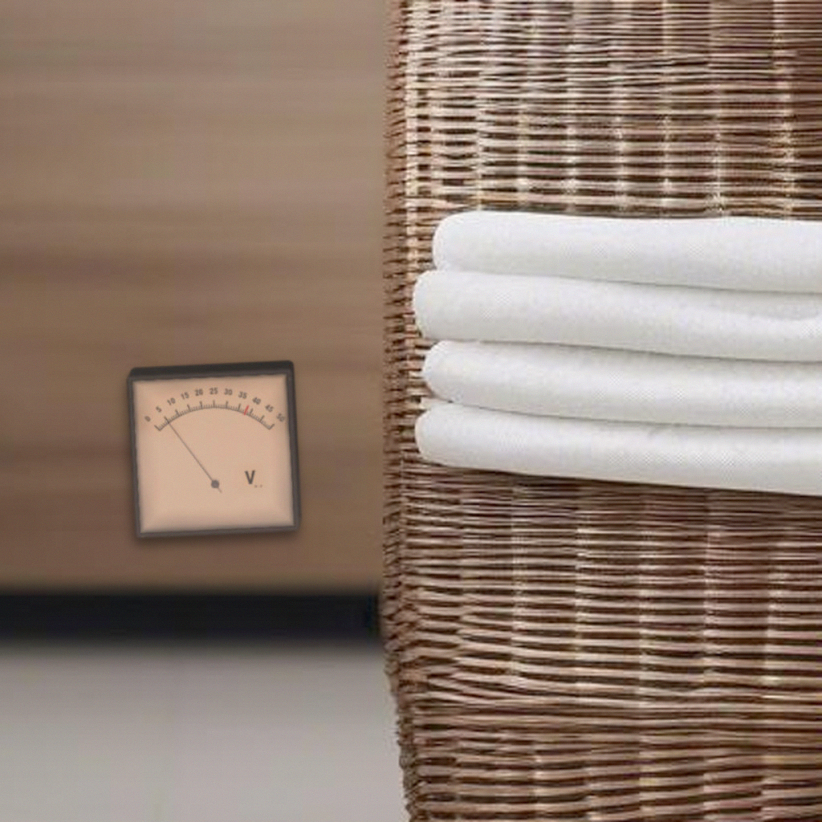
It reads 5 V
